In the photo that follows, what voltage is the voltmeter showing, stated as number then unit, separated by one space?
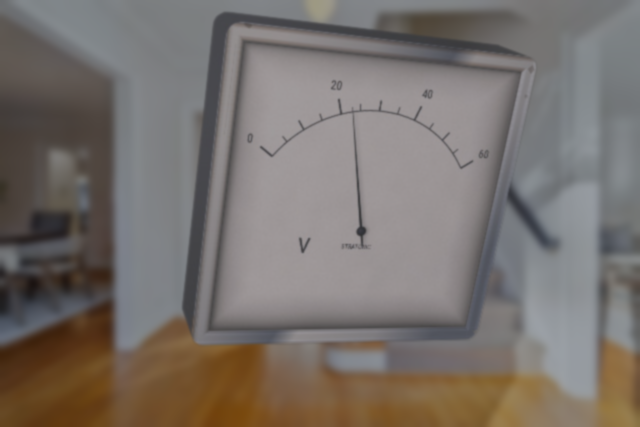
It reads 22.5 V
